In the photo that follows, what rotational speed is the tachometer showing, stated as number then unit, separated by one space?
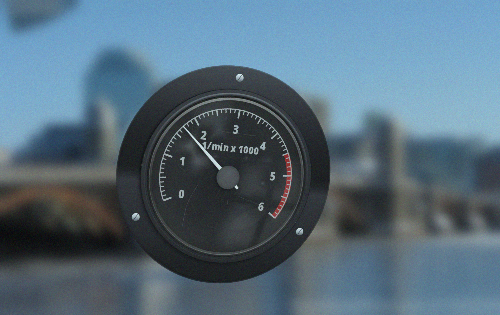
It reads 1700 rpm
